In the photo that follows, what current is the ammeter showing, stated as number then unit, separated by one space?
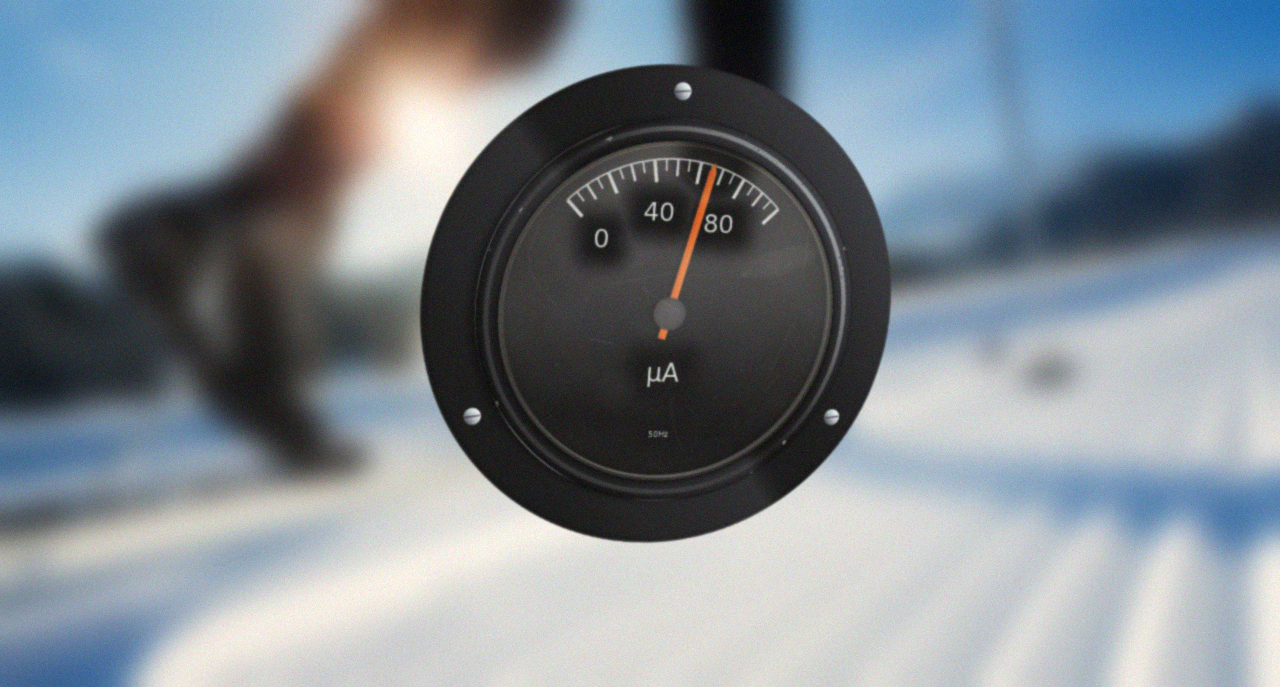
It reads 65 µA
